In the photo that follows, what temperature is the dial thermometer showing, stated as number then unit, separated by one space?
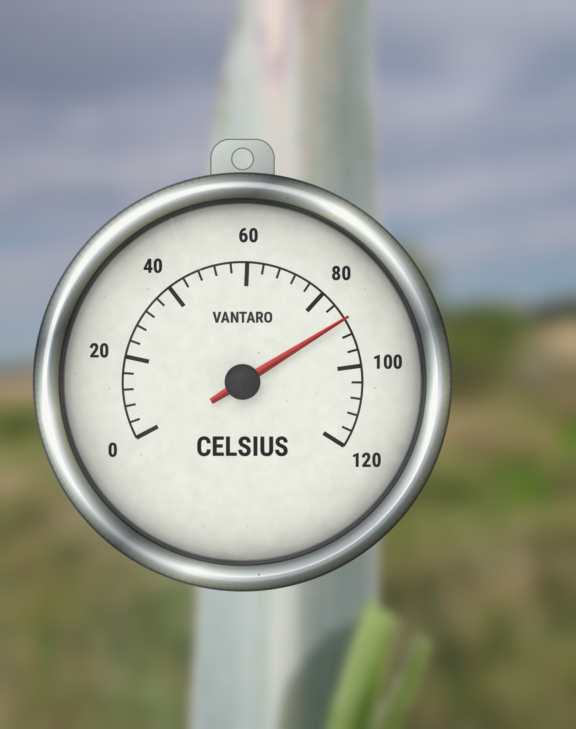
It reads 88 °C
